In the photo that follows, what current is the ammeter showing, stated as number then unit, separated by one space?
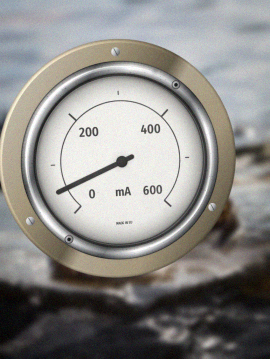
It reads 50 mA
